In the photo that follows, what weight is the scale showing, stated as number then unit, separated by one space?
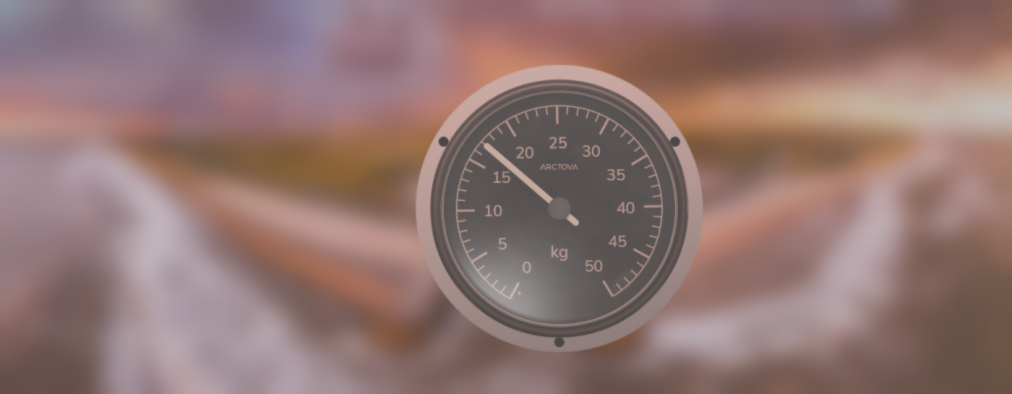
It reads 17 kg
